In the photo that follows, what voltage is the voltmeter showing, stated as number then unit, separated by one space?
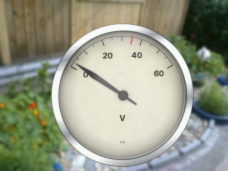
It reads 2.5 V
